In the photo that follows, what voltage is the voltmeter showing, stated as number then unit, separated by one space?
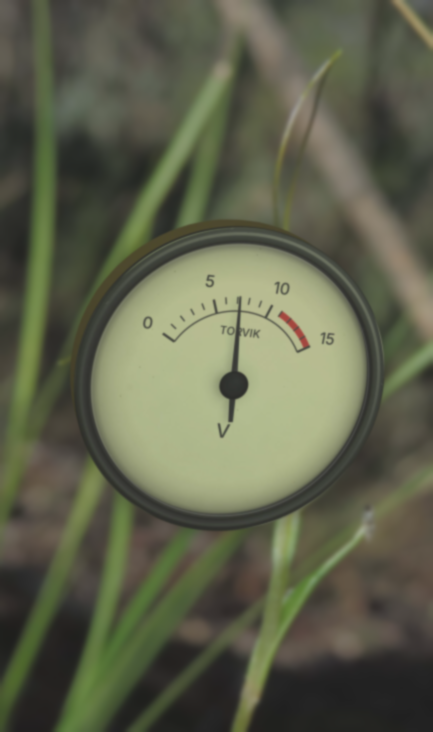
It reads 7 V
